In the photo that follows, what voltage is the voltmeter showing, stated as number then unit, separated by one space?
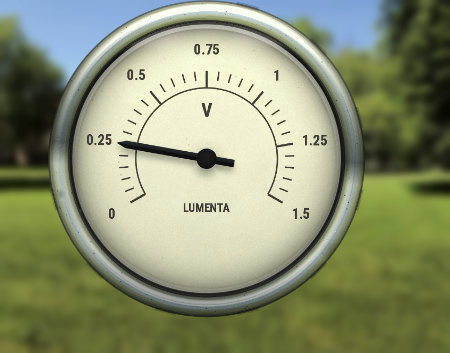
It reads 0.25 V
